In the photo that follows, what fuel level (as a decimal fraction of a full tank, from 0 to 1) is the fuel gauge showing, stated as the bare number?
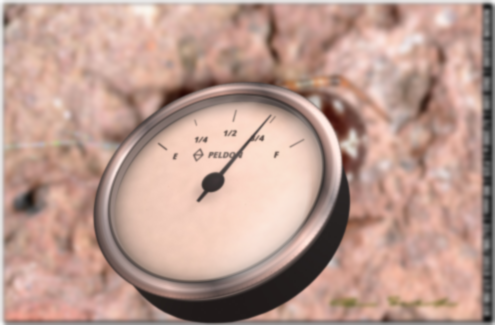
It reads 0.75
